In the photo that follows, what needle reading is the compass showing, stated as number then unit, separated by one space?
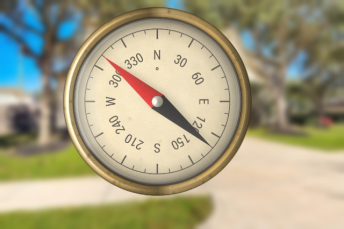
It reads 310 °
